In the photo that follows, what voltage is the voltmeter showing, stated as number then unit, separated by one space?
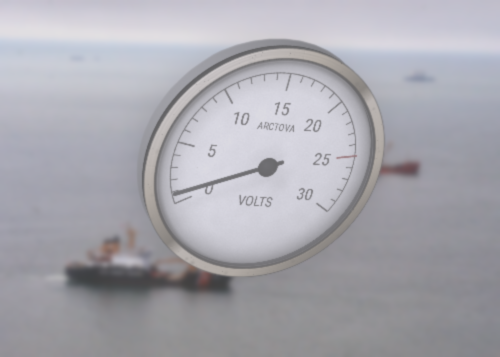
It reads 1 V
